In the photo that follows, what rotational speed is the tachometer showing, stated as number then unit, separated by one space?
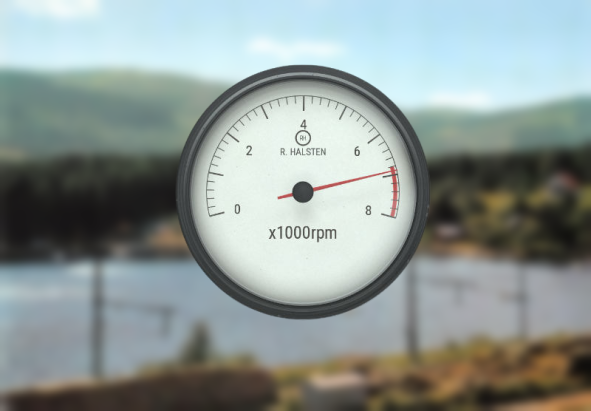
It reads 6900 rpm
